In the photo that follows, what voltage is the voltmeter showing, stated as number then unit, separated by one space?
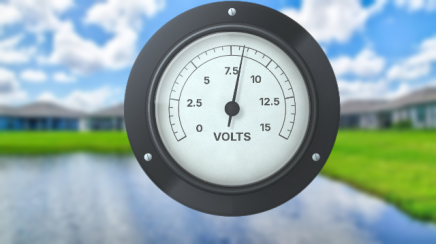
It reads 8.25 V
